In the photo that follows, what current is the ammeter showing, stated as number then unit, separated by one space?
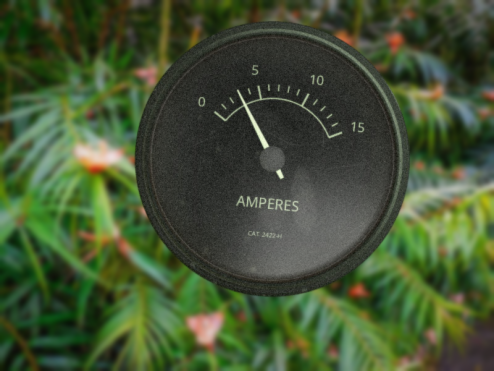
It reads 3 A
